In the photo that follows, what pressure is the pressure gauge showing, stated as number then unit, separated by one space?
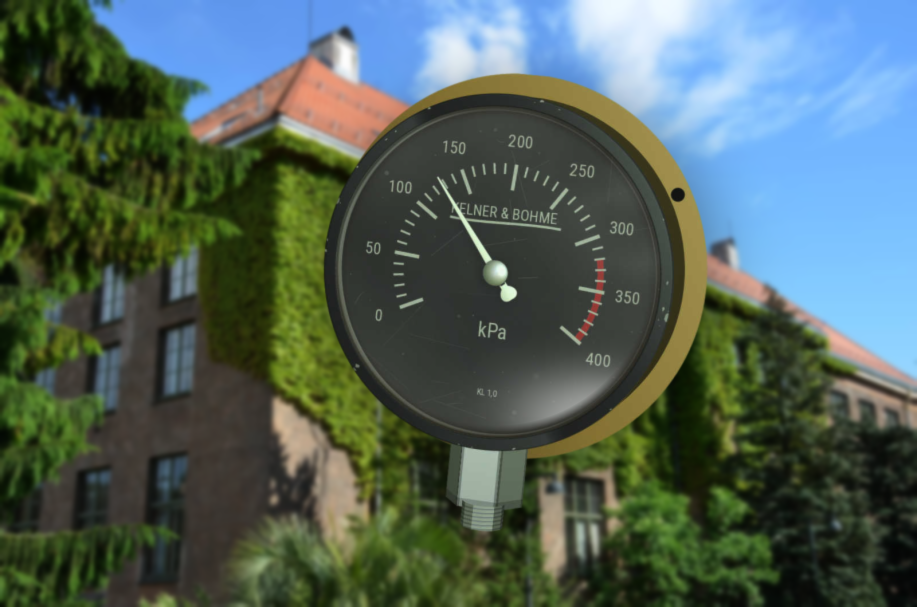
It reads 130 kPa
